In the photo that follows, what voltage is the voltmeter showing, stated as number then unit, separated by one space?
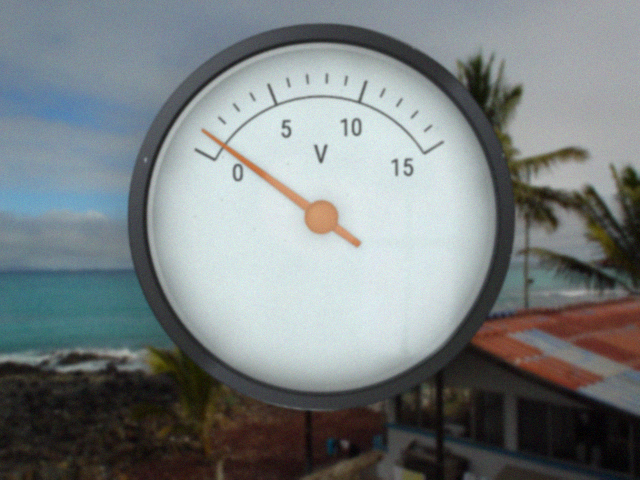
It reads 1 V
